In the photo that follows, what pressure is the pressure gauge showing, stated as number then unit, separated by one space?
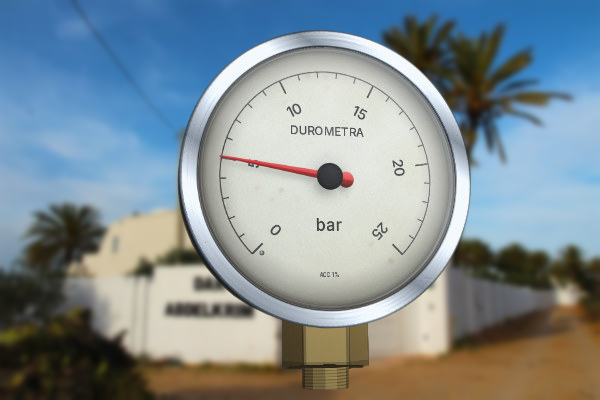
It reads 5 bar
